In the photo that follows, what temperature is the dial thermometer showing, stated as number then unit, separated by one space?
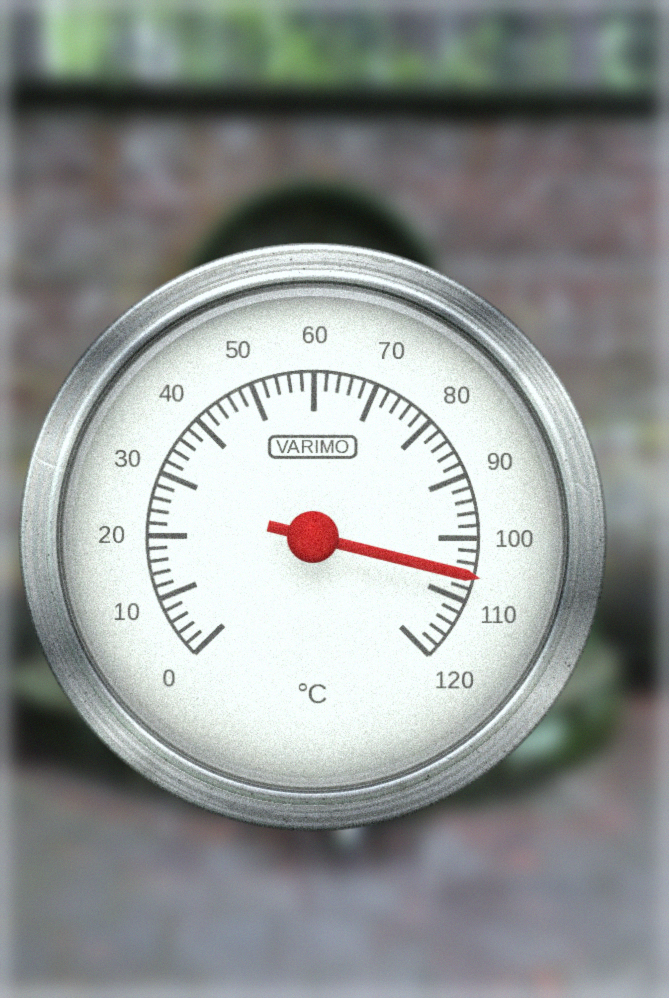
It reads 106 °C
